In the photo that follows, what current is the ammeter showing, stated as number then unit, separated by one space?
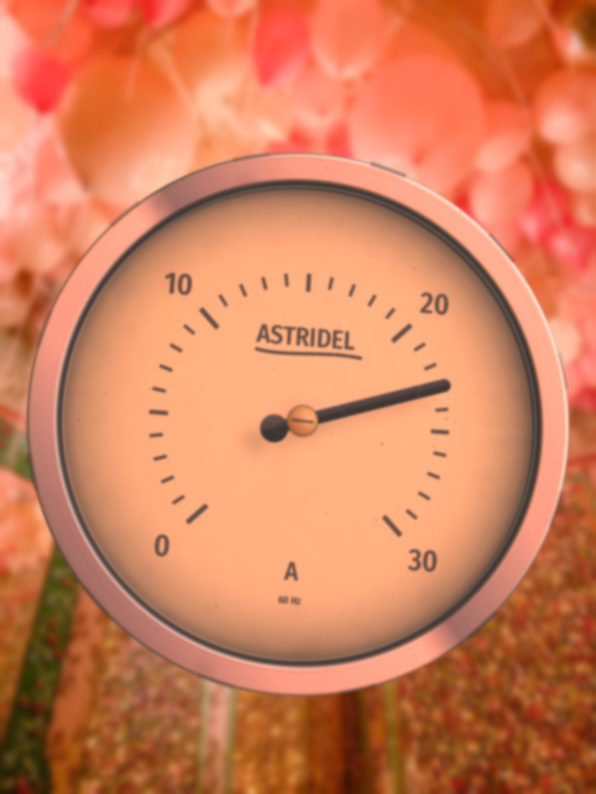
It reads 23 A
